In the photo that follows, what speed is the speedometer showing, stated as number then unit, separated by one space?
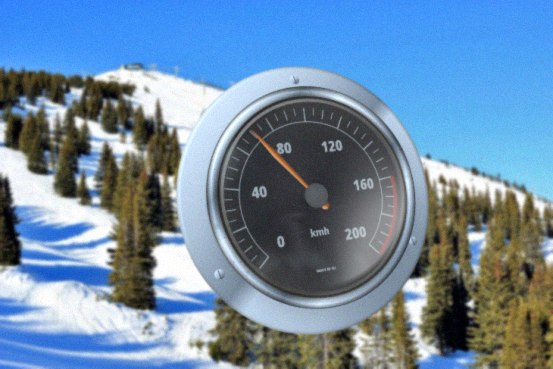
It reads 70 km/h
